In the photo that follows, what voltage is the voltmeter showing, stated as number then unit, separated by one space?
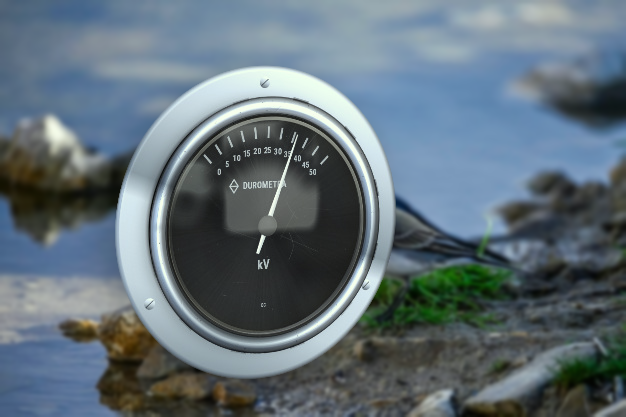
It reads 35 kV
